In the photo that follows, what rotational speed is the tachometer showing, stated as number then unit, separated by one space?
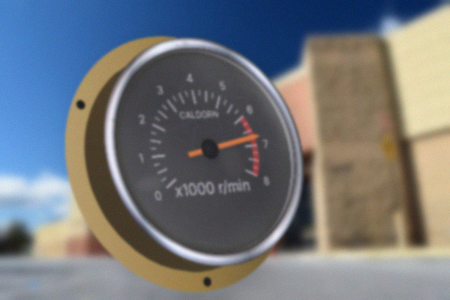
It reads 6750 rpm
